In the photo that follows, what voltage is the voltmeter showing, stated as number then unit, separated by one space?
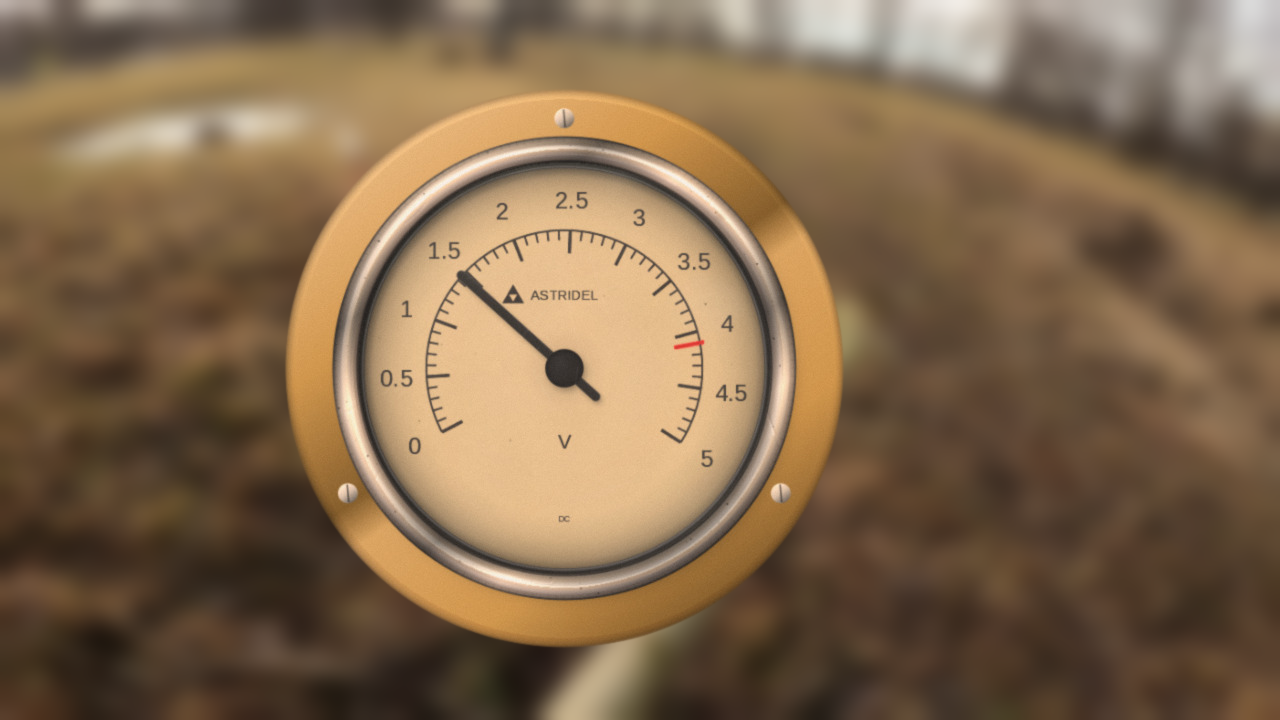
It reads 1.45 V
